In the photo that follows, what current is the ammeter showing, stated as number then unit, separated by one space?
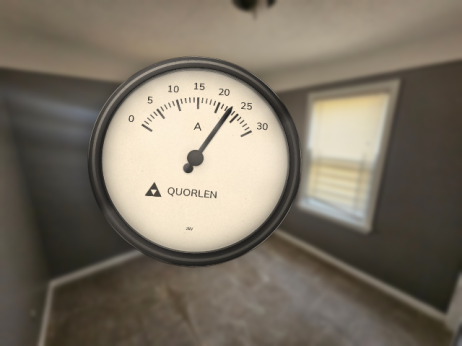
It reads 23 A
